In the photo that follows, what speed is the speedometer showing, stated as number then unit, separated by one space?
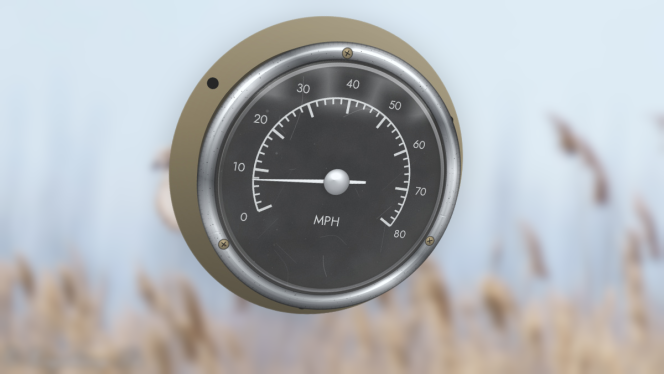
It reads 8 mph
